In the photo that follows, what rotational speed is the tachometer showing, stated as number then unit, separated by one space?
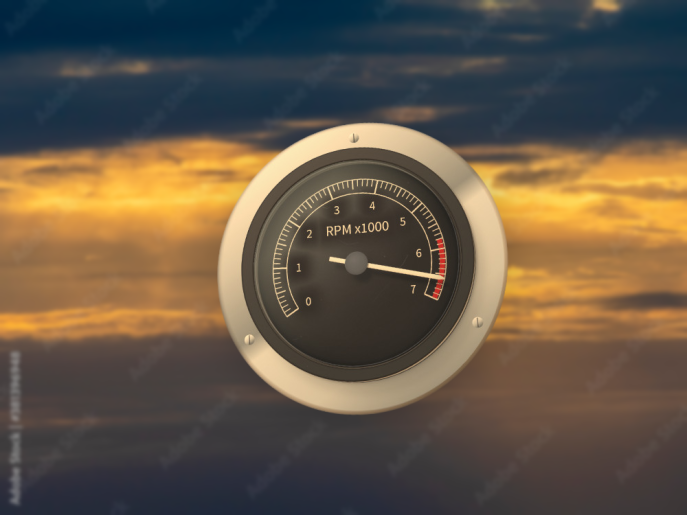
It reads 6600 rpm
